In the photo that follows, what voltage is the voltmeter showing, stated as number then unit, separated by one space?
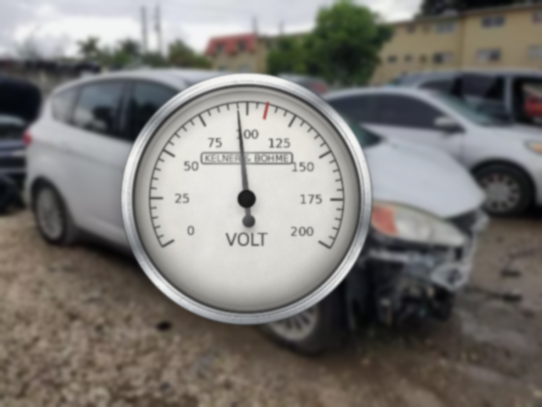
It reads 95 V
